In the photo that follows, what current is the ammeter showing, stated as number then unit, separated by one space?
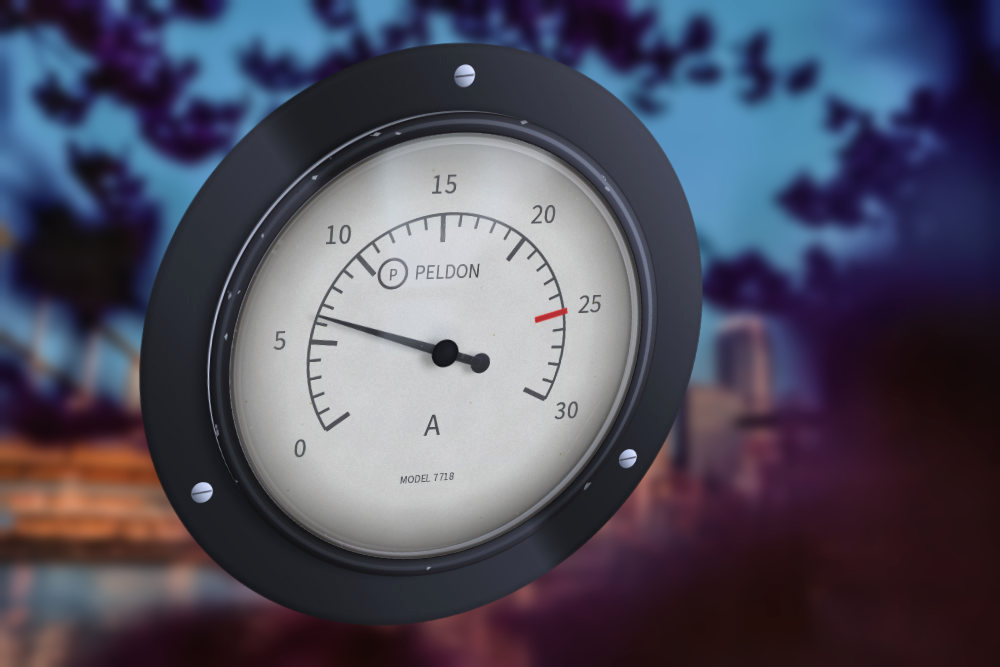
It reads 6.5 A
